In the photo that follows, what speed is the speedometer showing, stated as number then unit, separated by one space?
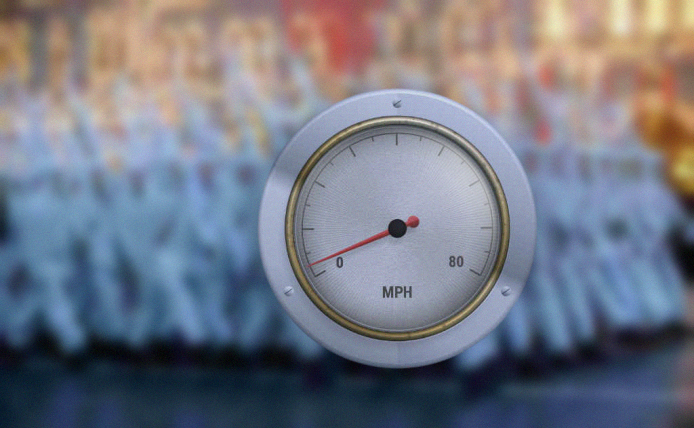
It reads 2.5 mph
